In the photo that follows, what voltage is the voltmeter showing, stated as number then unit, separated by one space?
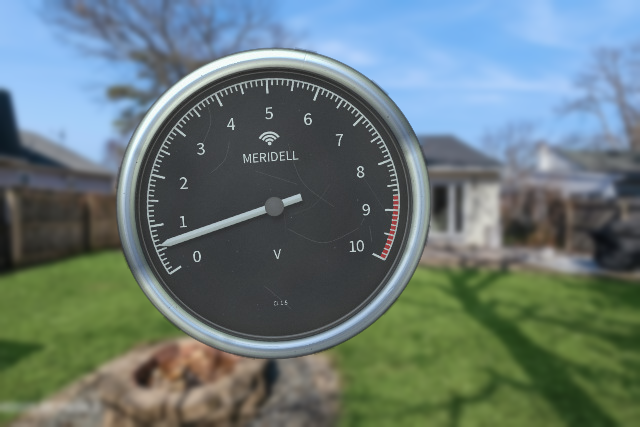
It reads 0.6 V
